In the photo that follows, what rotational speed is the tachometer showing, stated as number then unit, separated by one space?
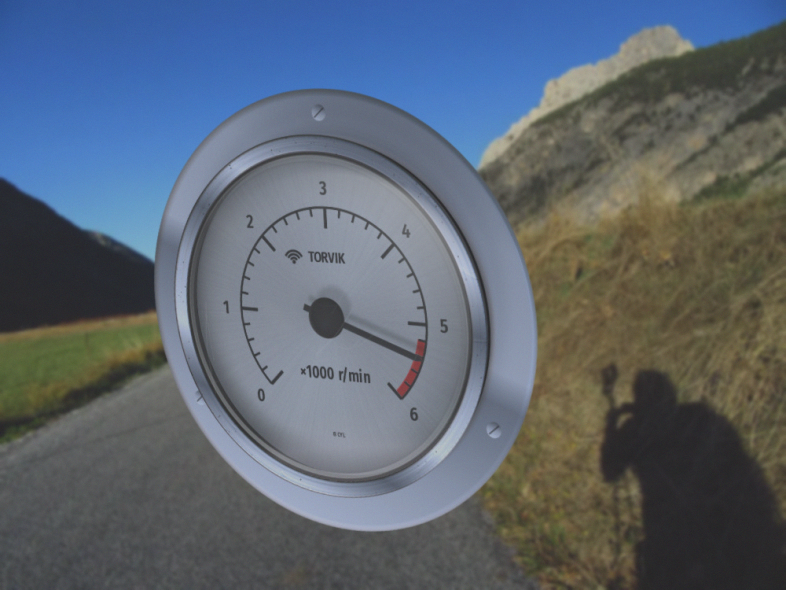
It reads 5400 rpm
